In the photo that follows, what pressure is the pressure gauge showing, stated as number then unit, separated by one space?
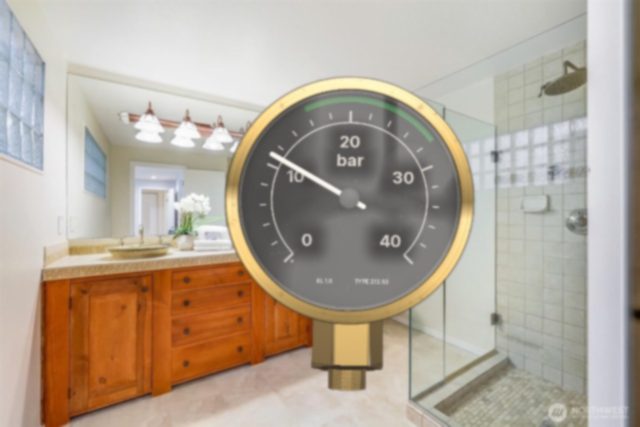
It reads 11 bar
